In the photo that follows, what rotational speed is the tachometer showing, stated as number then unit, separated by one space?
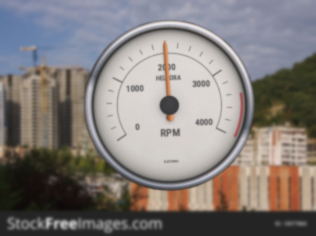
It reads 2000 rpm
